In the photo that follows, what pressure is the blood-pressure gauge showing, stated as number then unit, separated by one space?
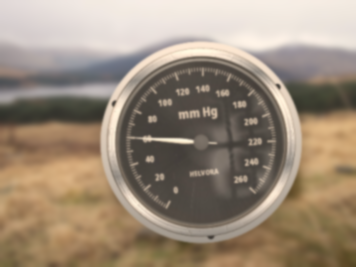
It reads 60 mmHg
